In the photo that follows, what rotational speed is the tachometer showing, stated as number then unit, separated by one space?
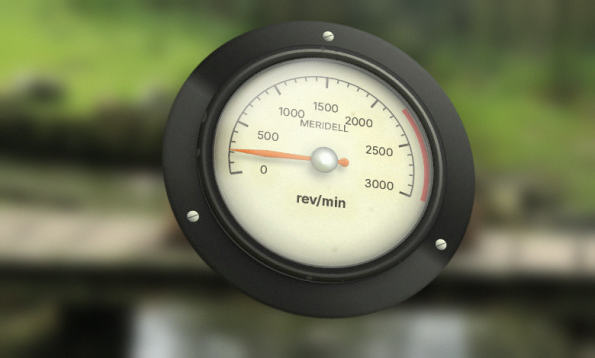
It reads 200 rpm
